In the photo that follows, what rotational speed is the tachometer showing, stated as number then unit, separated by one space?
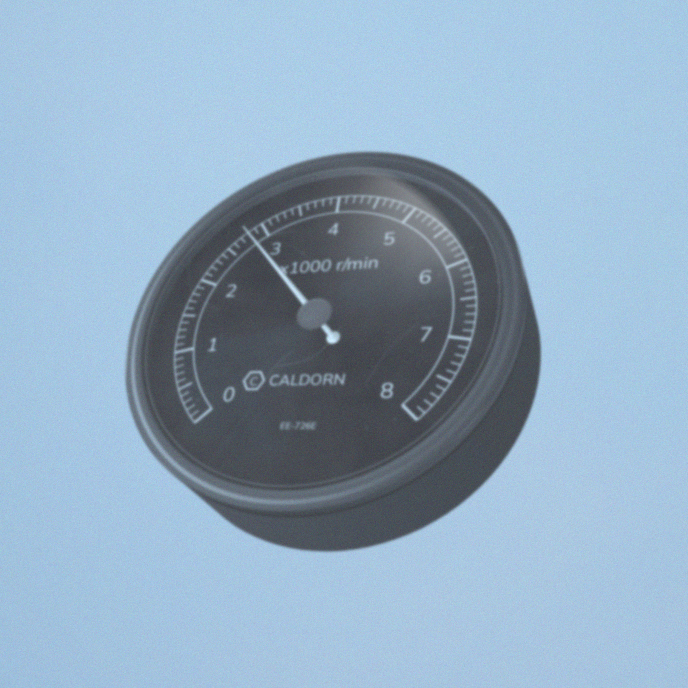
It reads 2800 rpm
